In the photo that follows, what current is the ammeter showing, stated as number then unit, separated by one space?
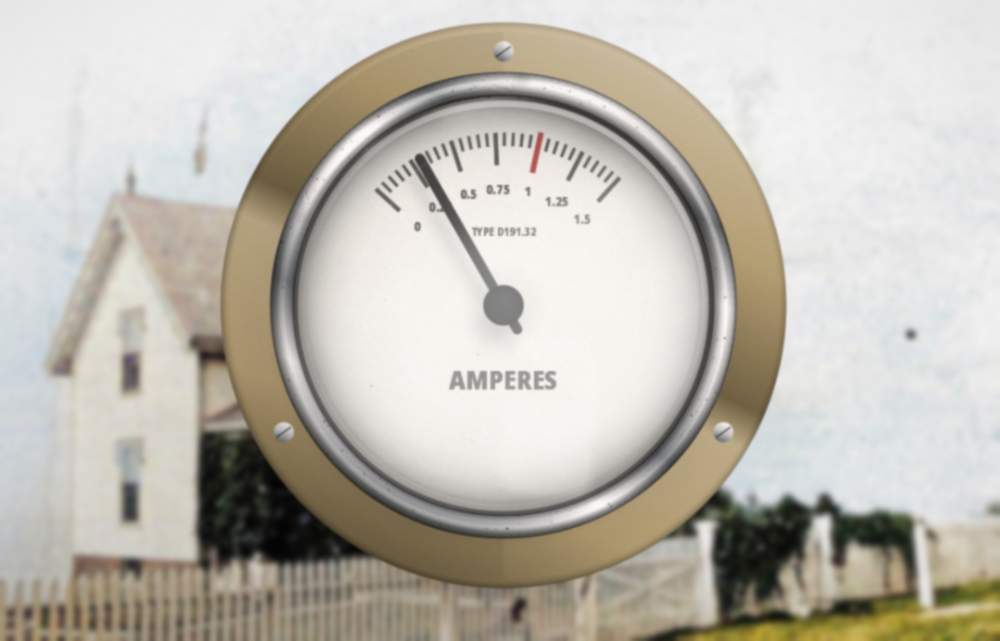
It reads 0.3 A
